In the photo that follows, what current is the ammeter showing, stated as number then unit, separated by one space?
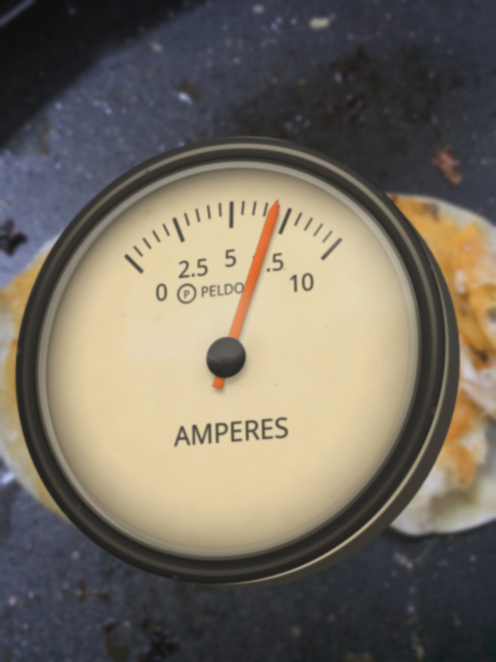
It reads 7 A
